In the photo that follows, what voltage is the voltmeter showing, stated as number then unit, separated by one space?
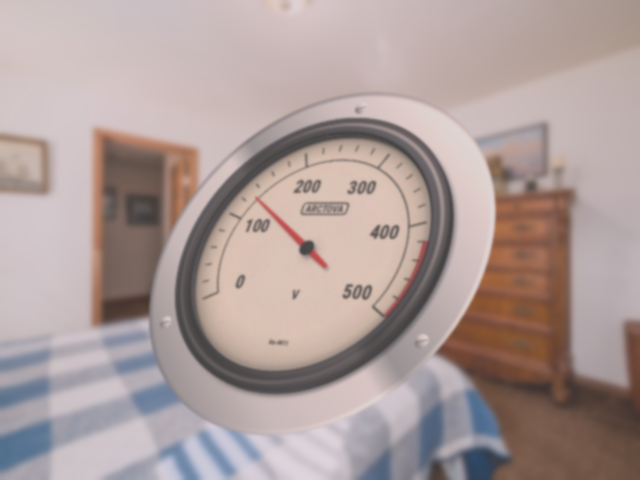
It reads 130 V
